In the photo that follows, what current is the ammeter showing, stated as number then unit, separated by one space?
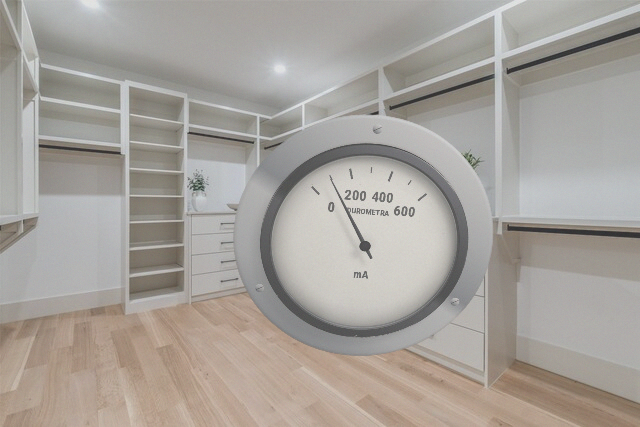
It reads 100 mA
